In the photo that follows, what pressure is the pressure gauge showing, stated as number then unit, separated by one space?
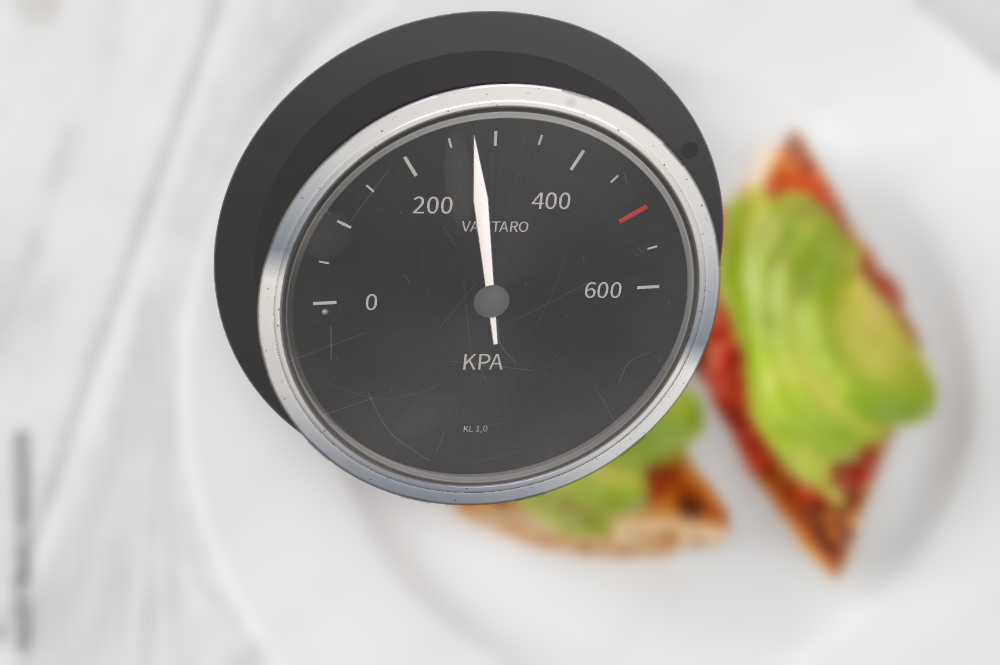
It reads 275 kPa
